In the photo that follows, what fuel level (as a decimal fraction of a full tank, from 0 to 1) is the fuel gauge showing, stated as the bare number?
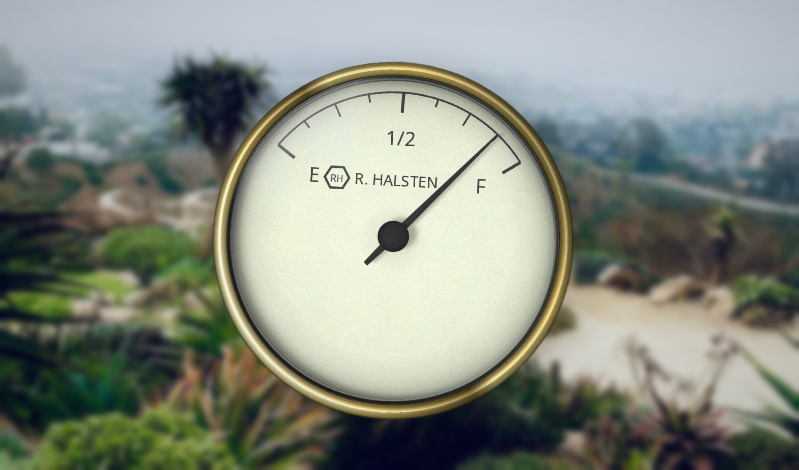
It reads 0.875
